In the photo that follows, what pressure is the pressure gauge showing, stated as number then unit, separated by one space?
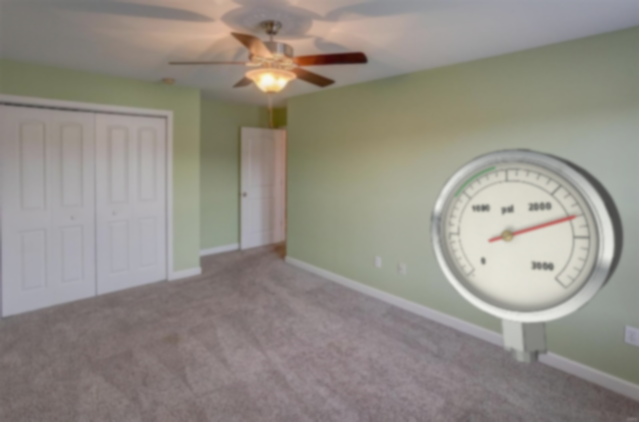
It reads 2300 psi
